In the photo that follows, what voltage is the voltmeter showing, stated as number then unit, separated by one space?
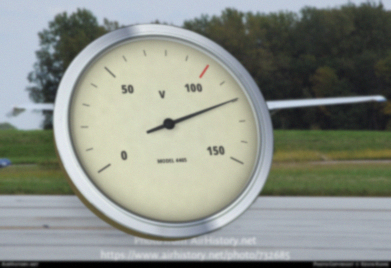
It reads 120 V
